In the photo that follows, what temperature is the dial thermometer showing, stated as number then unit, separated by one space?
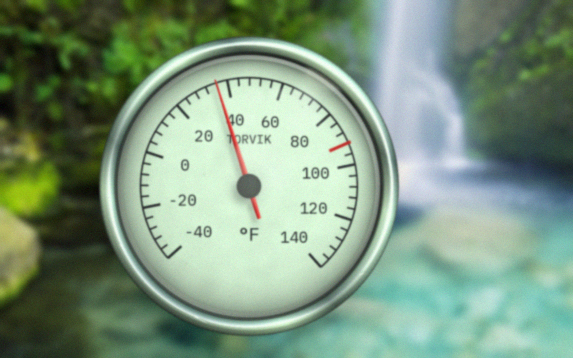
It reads 36 °F
